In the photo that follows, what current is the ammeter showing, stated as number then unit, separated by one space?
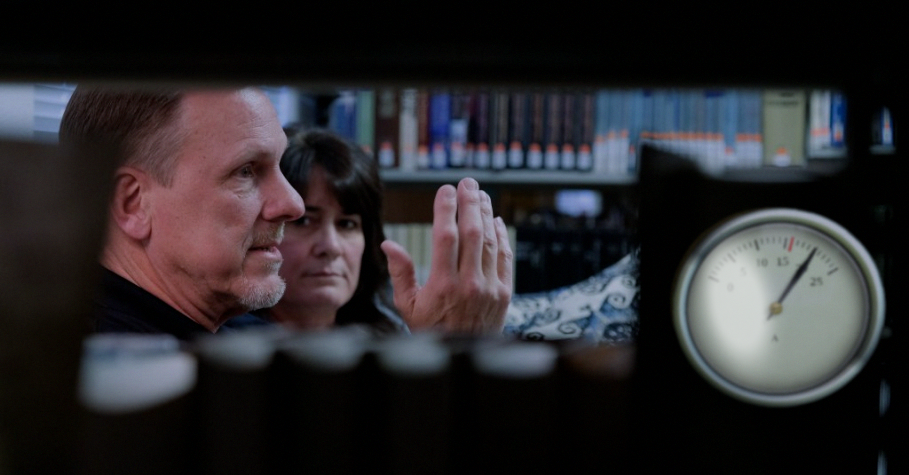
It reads 20 A
